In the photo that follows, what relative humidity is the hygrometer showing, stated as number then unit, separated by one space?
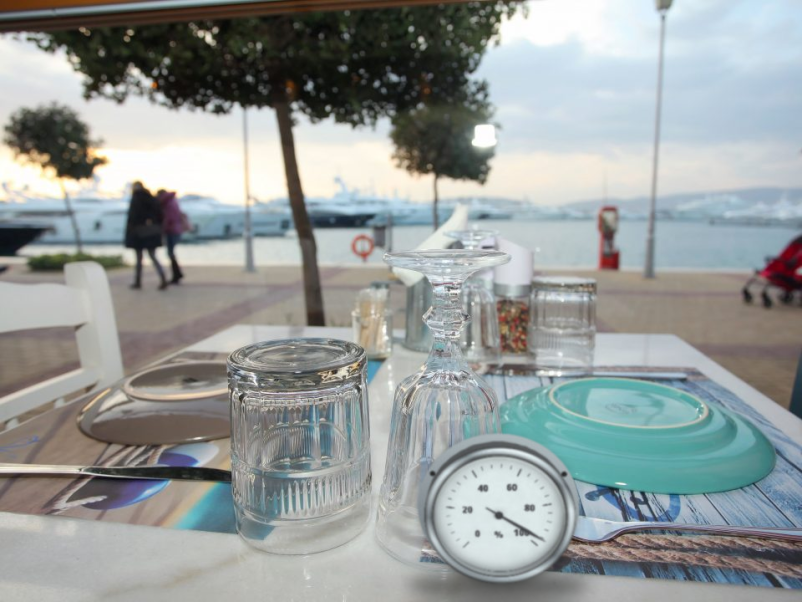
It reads 96 %
